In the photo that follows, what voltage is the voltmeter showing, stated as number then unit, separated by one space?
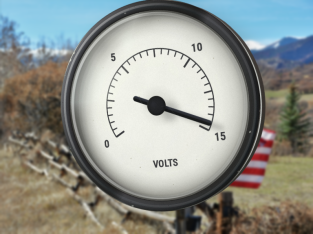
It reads 14.5 V
